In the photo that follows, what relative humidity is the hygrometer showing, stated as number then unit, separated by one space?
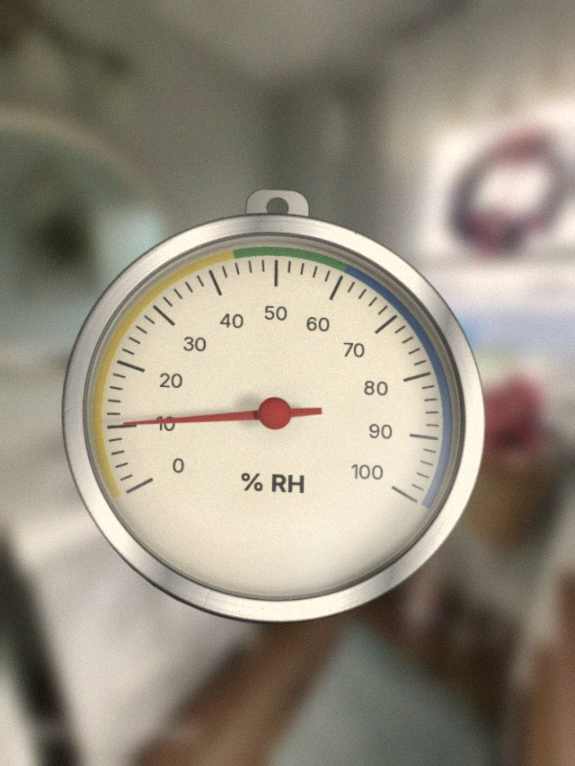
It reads 10 %
